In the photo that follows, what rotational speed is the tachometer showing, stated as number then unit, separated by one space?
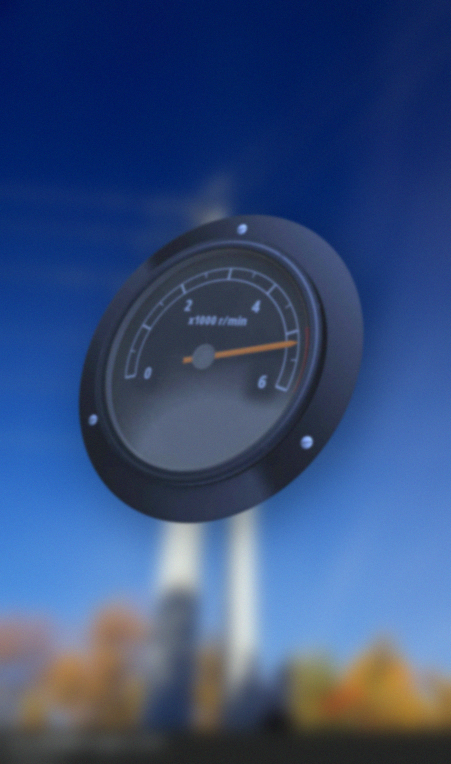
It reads 5250 rpm
